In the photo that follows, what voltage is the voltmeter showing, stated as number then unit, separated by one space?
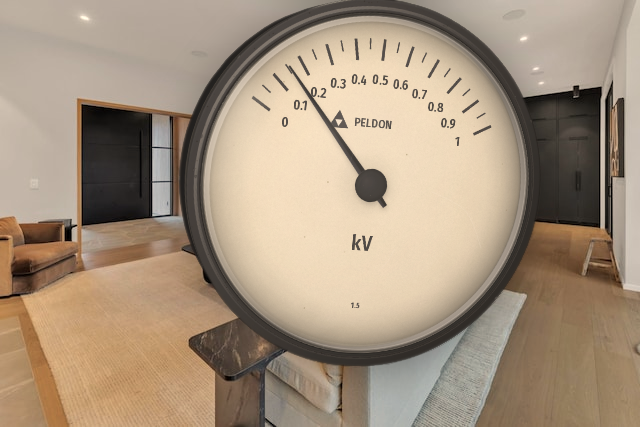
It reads 0.15 kV
